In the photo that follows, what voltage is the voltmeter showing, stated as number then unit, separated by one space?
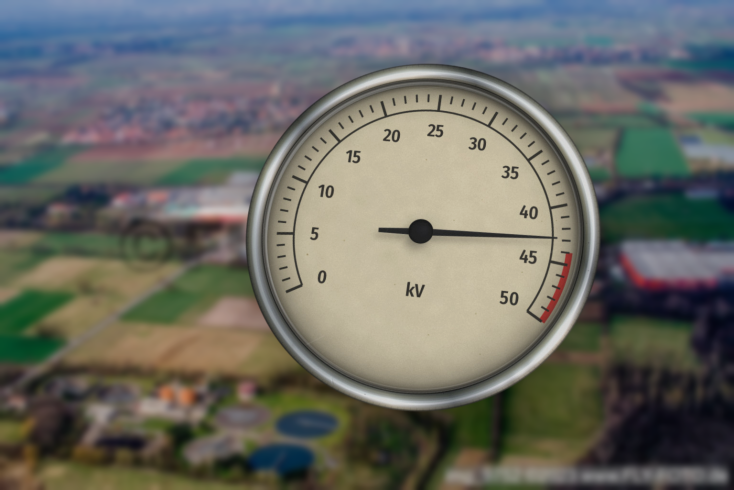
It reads 43 kV
